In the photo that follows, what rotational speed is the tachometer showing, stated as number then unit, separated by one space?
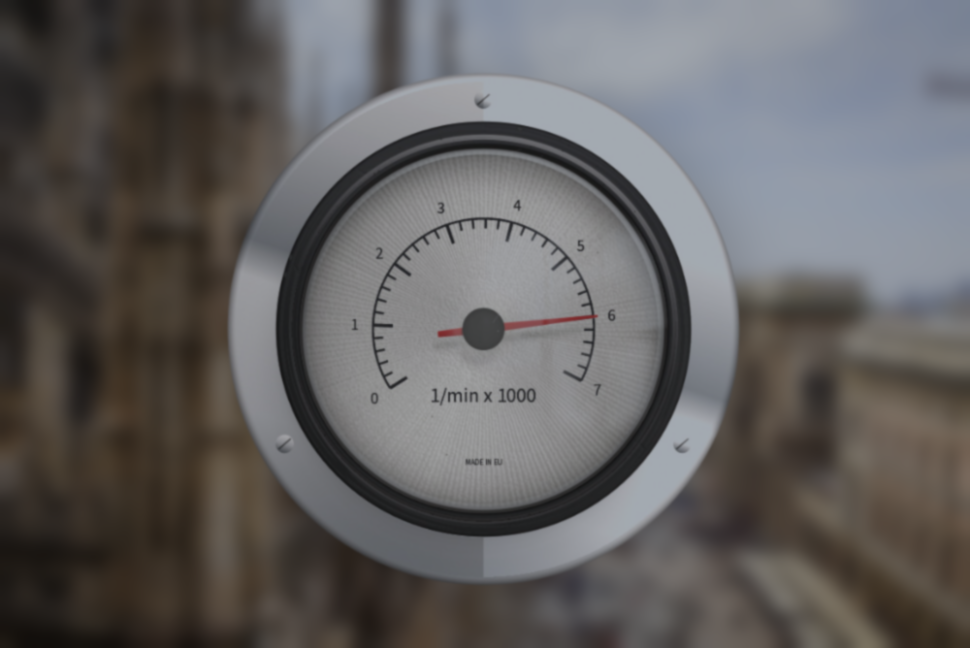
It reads 6000 rpm
